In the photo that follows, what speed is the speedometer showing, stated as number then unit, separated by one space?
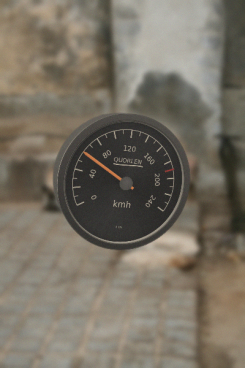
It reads 60 km/h
